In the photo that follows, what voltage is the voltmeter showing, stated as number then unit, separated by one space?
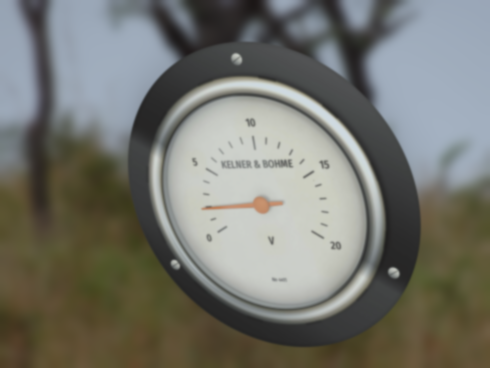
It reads 2 V
